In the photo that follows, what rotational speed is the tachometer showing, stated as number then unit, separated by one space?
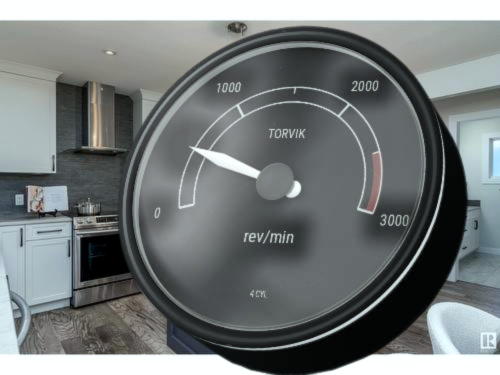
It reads 500 rpm
